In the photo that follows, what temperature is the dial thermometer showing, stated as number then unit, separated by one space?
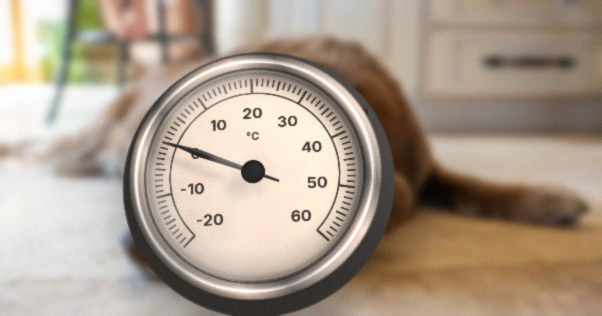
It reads 0 °C
